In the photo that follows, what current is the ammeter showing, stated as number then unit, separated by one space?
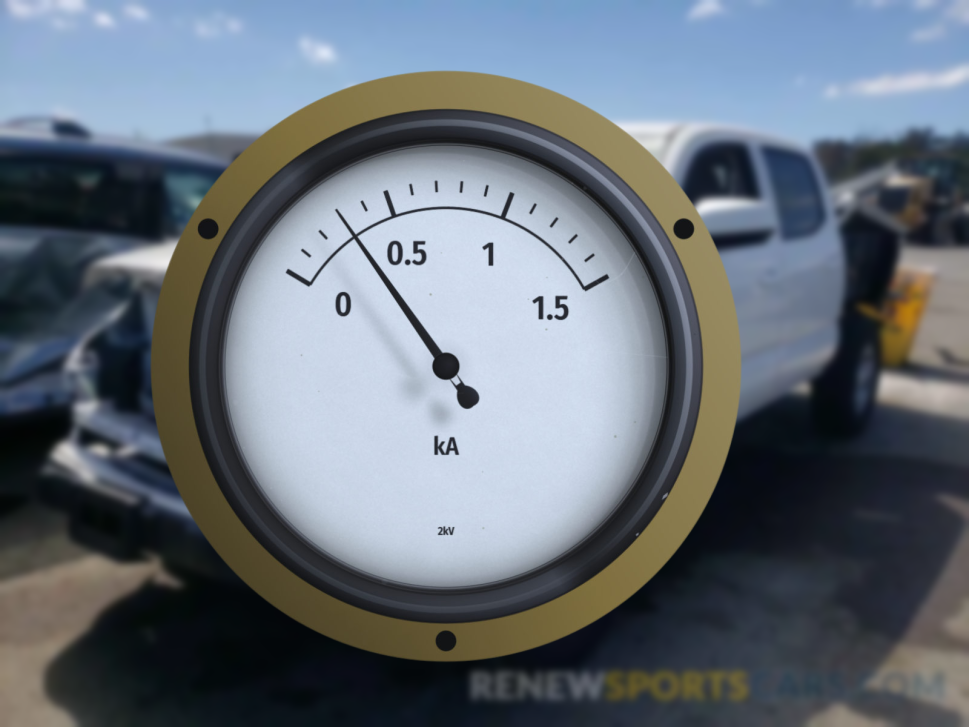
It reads 0.3 kA
